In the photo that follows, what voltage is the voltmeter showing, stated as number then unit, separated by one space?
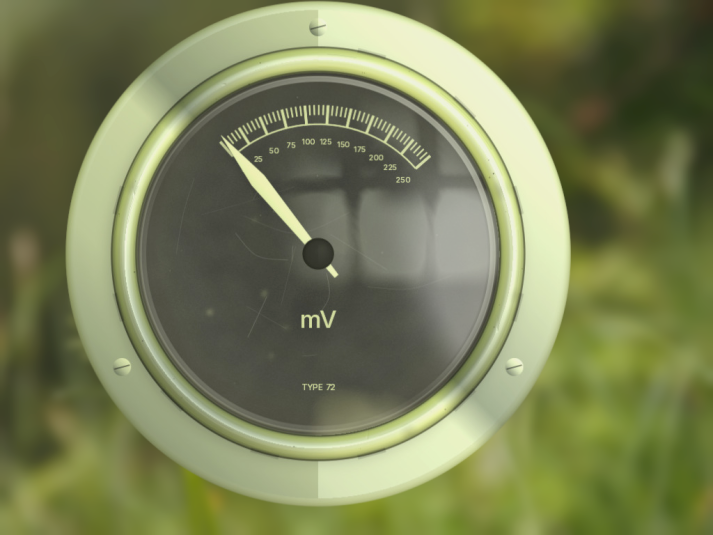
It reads 5 mV
